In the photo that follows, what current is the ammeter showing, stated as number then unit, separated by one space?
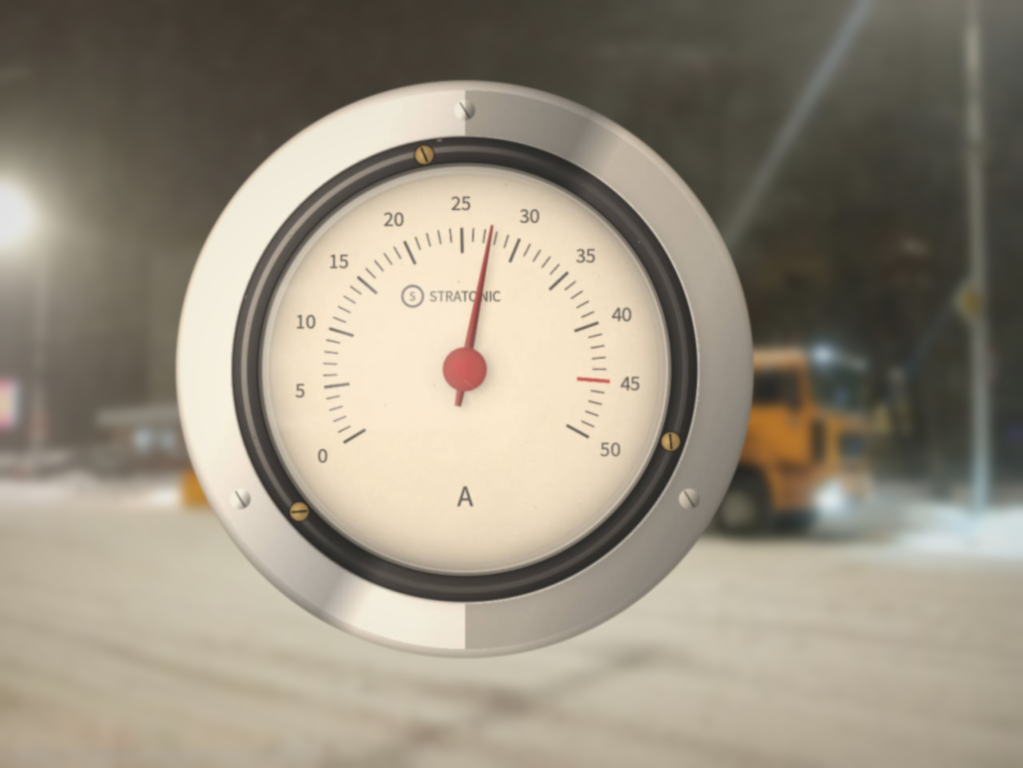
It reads 27.5 A
